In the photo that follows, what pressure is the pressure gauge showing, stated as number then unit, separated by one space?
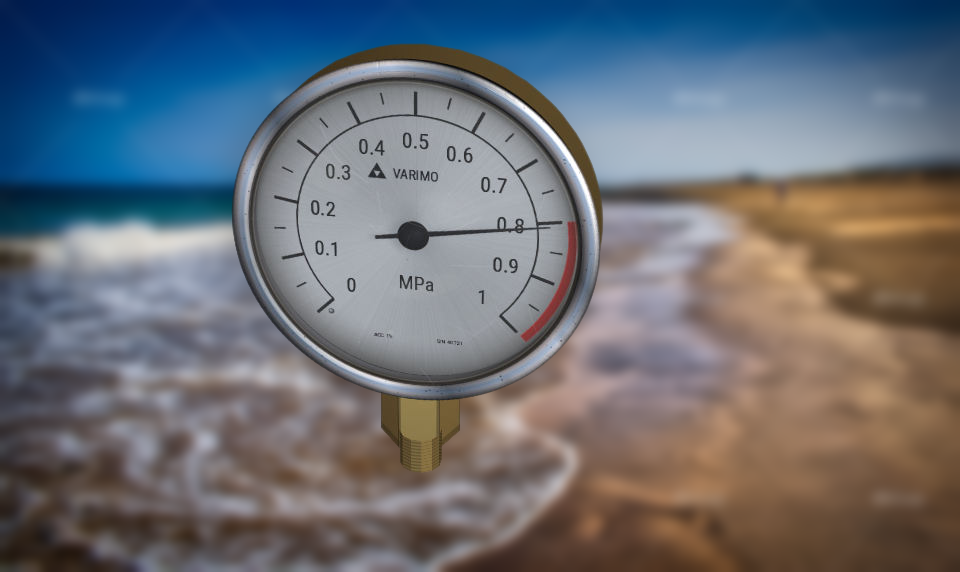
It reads 0.8 MPa
